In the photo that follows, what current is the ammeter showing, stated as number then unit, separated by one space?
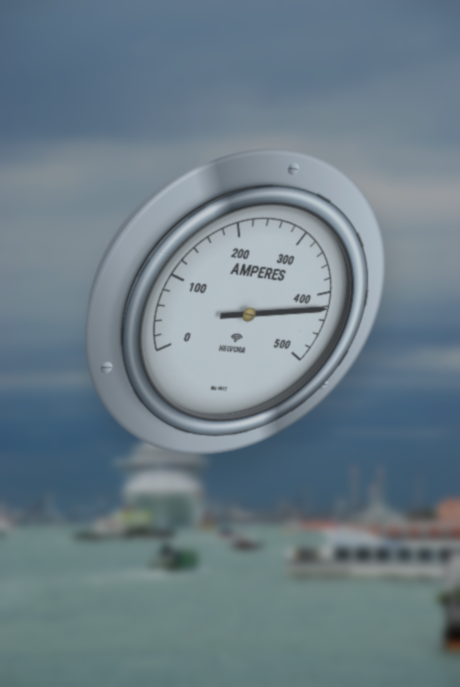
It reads 420 A
